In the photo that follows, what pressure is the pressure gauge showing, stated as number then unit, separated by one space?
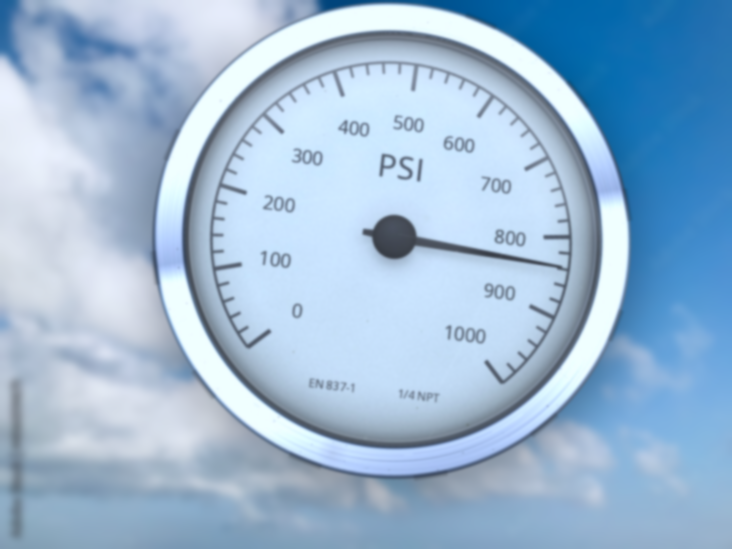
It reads 840 psi
